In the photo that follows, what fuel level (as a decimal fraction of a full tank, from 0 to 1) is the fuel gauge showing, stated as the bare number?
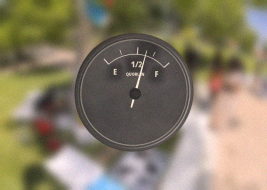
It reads 0.625
